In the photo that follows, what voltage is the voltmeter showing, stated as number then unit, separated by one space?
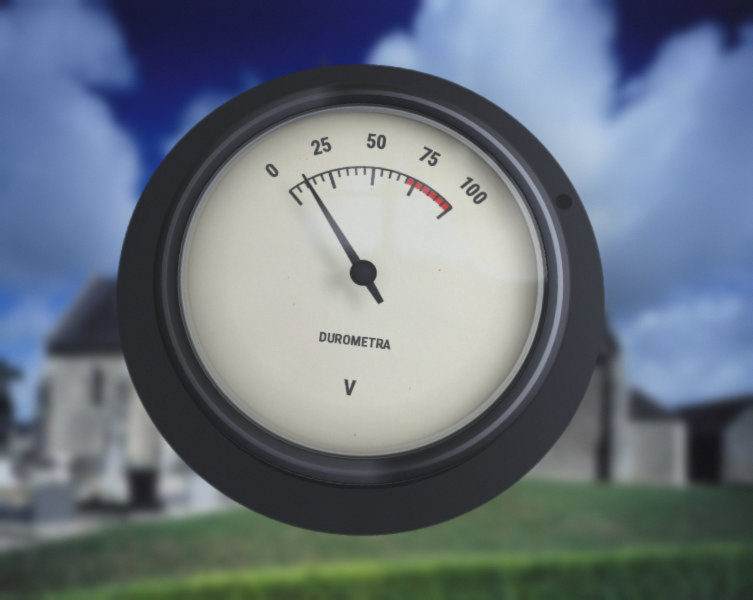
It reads 10 V
